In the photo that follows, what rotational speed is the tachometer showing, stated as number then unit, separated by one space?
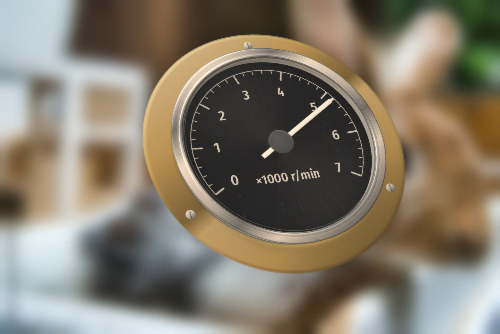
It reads 5200 rpm
